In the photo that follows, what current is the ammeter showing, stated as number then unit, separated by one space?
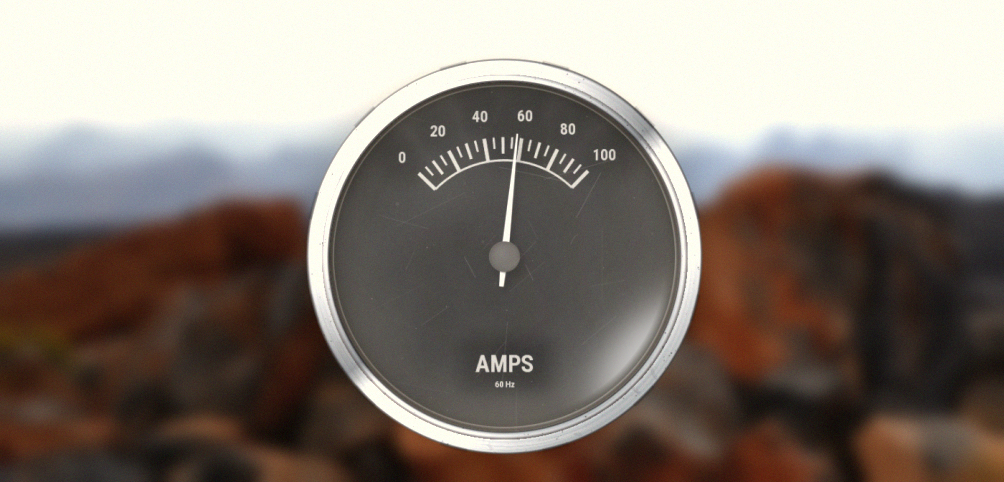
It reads 57.5 A
